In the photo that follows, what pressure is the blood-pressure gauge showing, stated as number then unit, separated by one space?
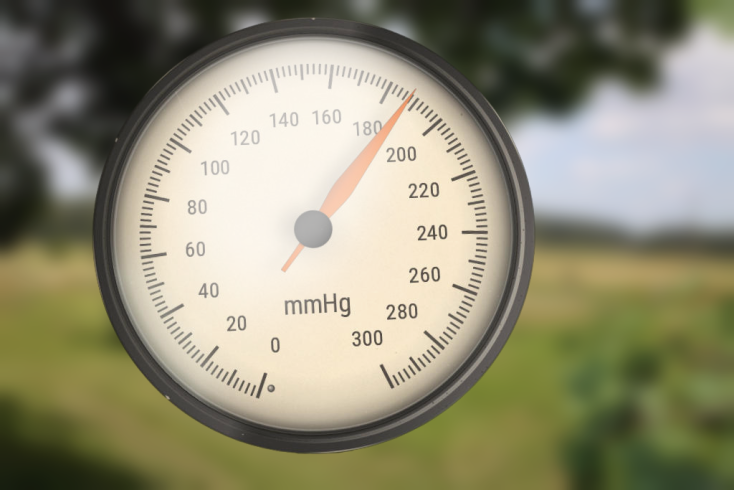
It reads 188 mmHg
